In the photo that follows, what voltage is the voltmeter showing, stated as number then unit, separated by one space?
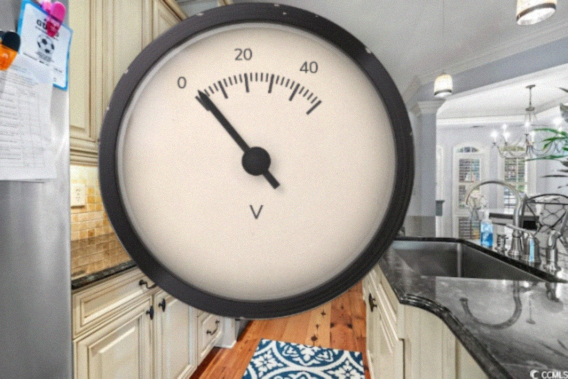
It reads 2 V
